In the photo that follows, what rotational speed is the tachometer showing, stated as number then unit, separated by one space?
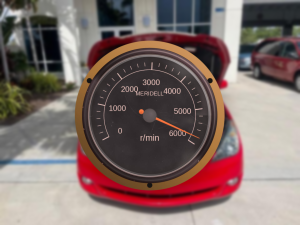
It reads 5800 rpm
